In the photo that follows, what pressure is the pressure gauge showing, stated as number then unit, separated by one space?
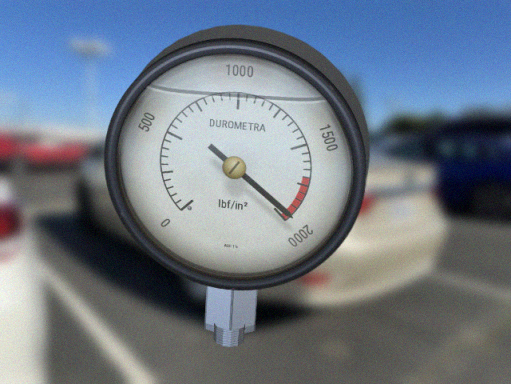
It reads 1950 psi
